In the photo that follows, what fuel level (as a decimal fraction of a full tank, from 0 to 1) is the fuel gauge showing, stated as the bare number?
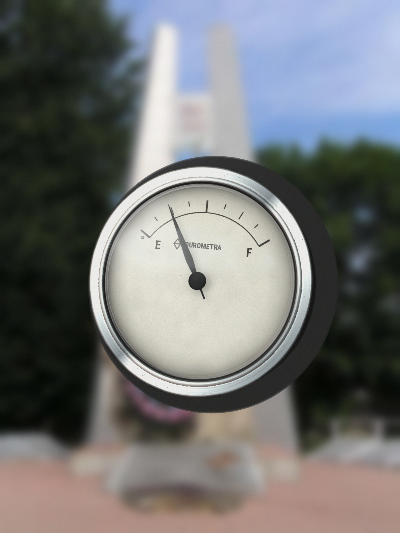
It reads 0.25
